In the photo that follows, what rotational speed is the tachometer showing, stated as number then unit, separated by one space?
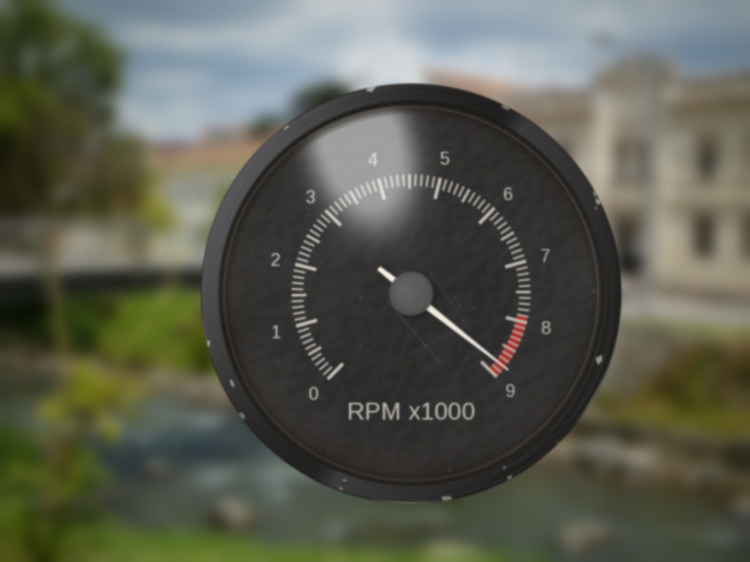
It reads 8800 rpm
